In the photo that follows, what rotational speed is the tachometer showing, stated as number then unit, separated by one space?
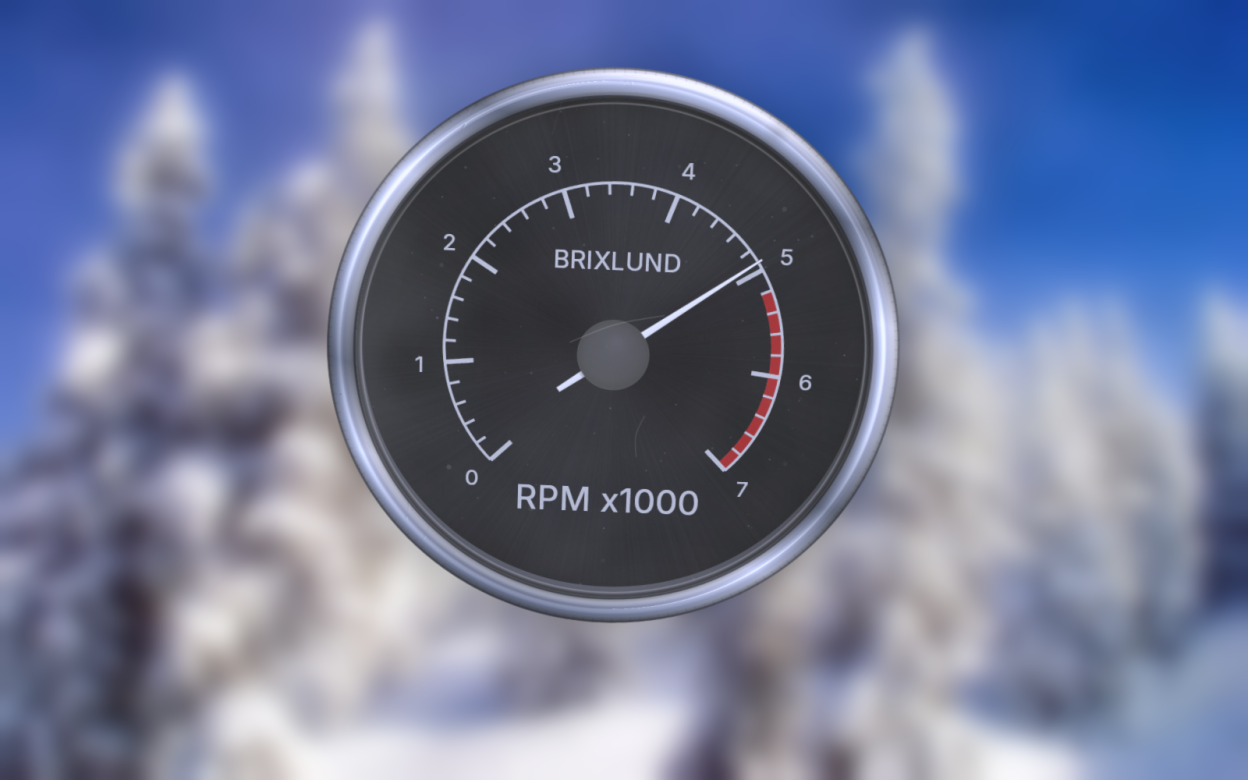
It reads 4900 rpm
